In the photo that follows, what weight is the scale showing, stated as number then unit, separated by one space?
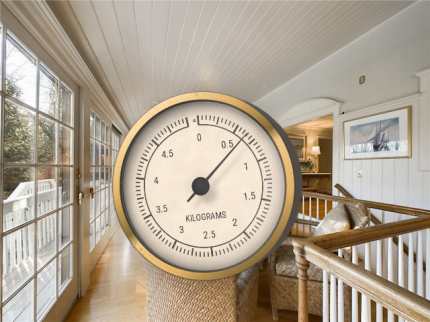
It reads 0.65 kg
